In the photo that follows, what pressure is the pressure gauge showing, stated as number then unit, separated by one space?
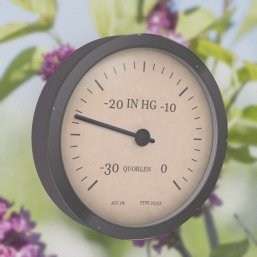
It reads -23.5 inHg
